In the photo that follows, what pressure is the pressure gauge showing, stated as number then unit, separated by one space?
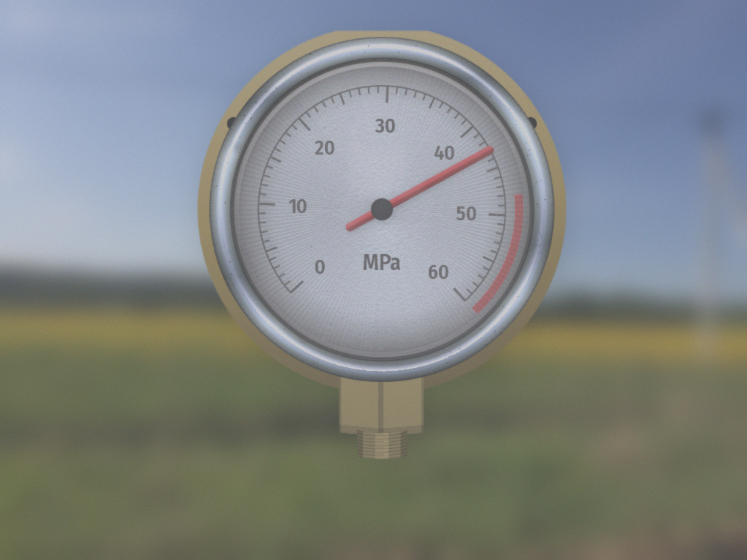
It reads 43 MPa
